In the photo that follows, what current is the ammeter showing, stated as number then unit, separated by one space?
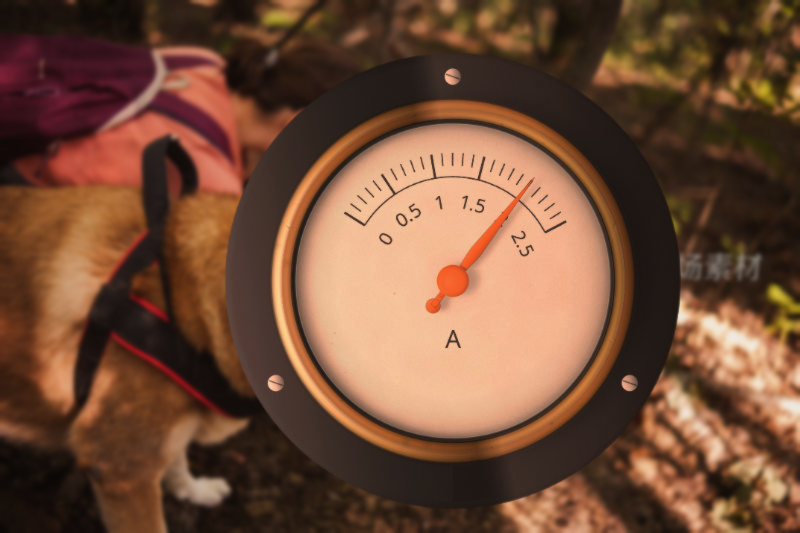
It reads 2 A
